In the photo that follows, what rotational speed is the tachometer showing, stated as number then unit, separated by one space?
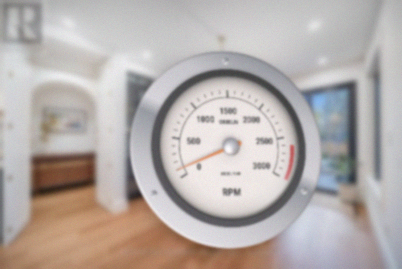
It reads 100 rpm
